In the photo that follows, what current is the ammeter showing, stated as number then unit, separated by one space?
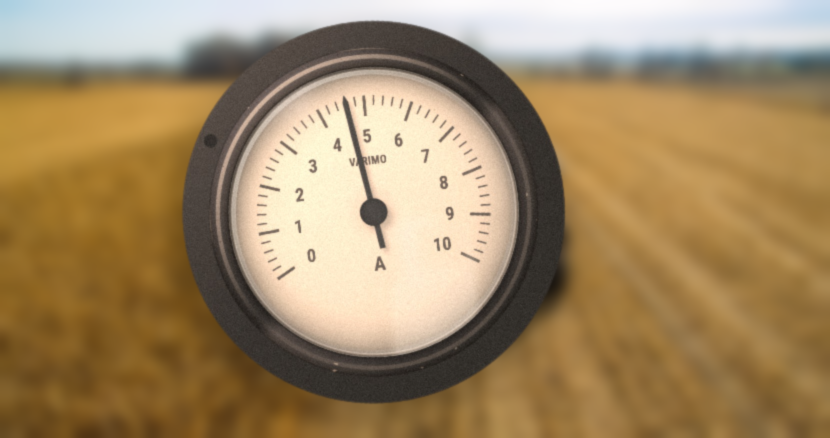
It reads 4.6 A
